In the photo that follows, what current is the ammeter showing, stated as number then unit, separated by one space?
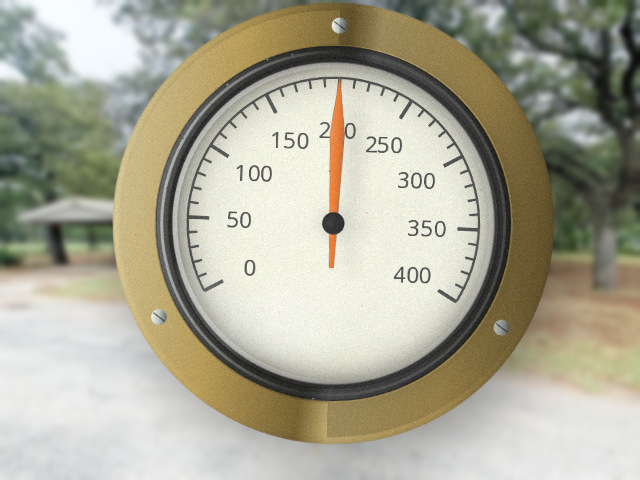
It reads 200 A
